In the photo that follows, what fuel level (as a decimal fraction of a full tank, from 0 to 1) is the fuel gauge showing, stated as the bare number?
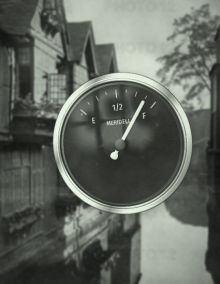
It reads 0.875
